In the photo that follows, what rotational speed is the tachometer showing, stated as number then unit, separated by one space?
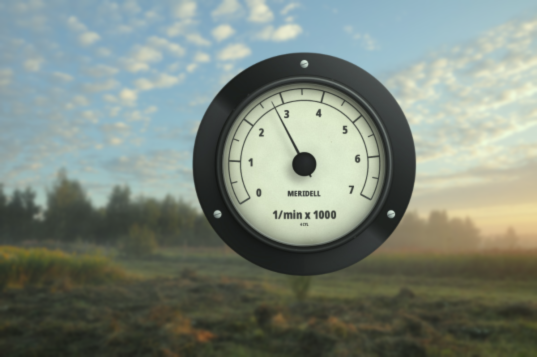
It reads 2750 rpm
